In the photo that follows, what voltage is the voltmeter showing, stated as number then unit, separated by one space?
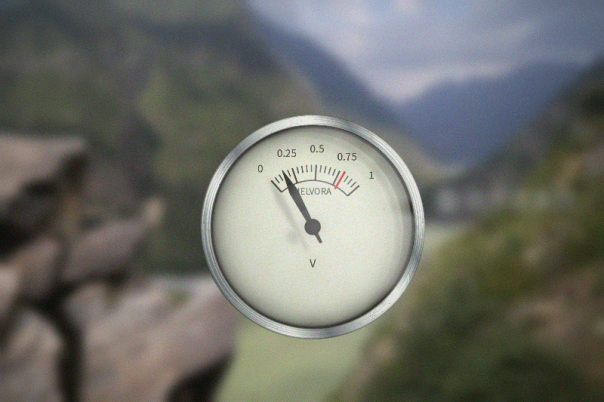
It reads 0.15 V
